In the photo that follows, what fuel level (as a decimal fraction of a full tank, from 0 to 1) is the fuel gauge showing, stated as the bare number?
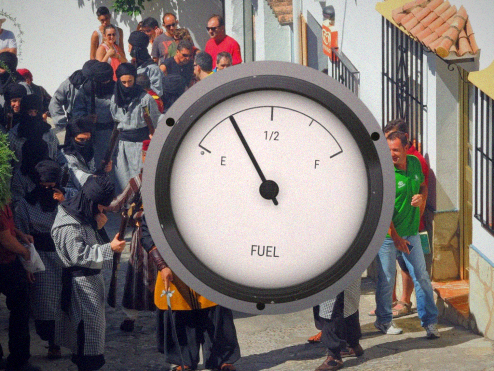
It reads 0.25
